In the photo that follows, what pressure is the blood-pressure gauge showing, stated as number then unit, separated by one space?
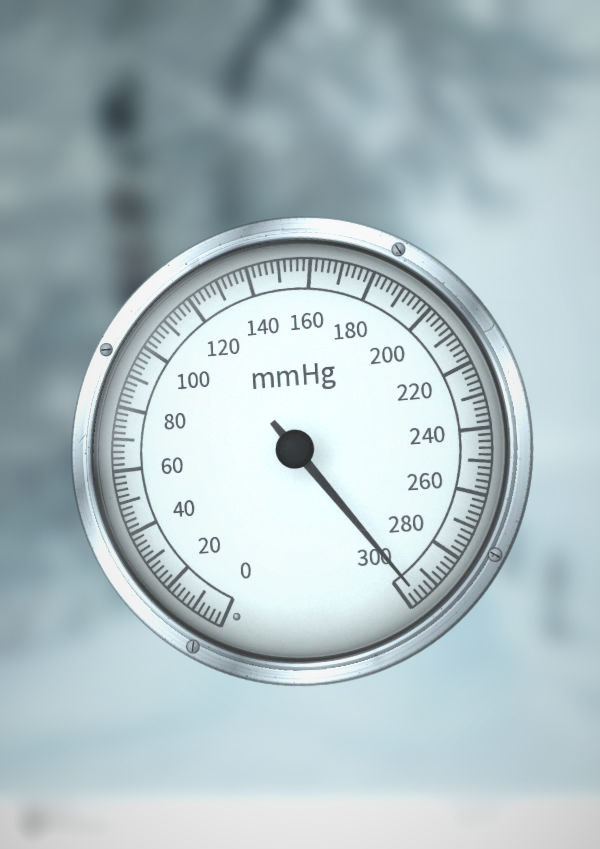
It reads 296 mmHg
